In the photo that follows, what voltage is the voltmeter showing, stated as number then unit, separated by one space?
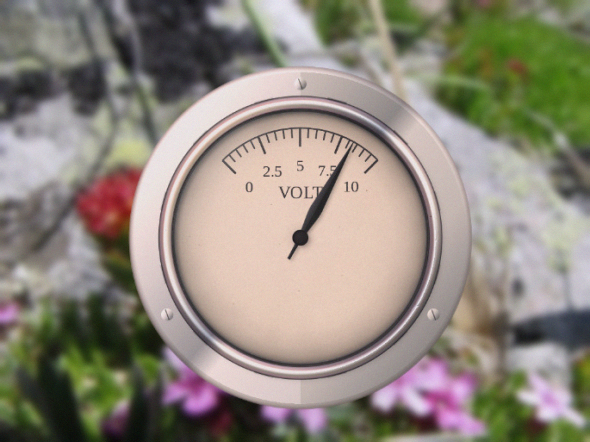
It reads 8.25 V
